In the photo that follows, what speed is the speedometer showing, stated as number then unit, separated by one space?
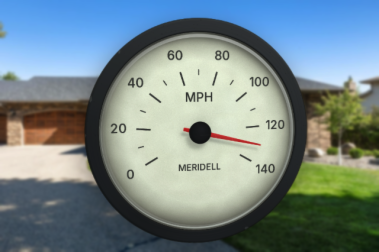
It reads 130 mph
